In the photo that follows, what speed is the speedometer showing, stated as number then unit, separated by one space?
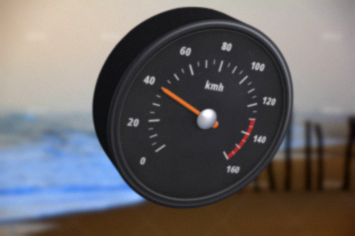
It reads 40 km/h
